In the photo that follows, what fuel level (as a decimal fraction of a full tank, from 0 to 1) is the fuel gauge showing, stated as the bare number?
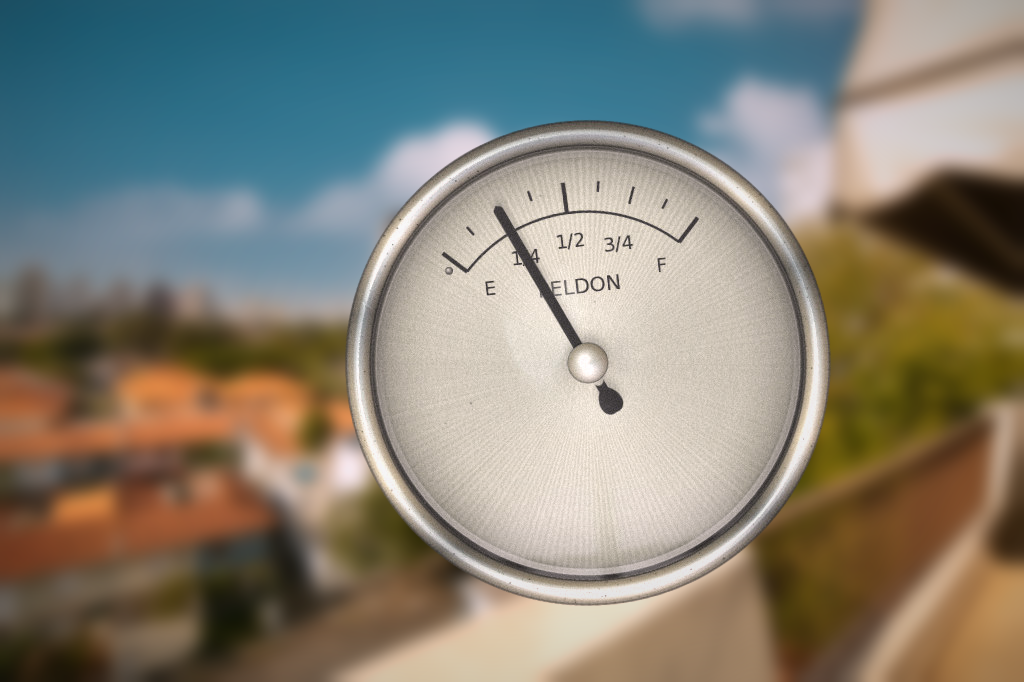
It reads 0.25
